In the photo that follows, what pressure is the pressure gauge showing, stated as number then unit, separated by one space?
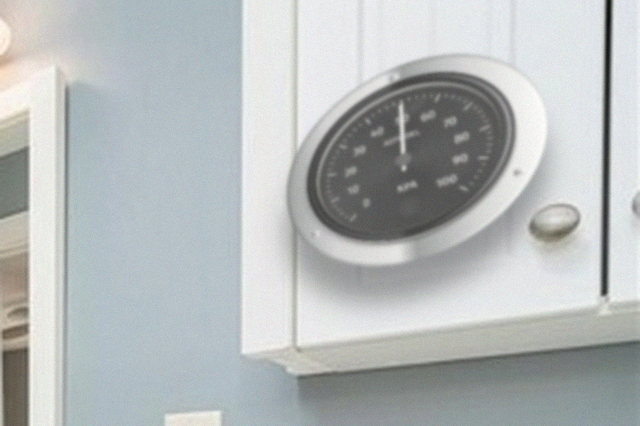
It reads 50 kPa
